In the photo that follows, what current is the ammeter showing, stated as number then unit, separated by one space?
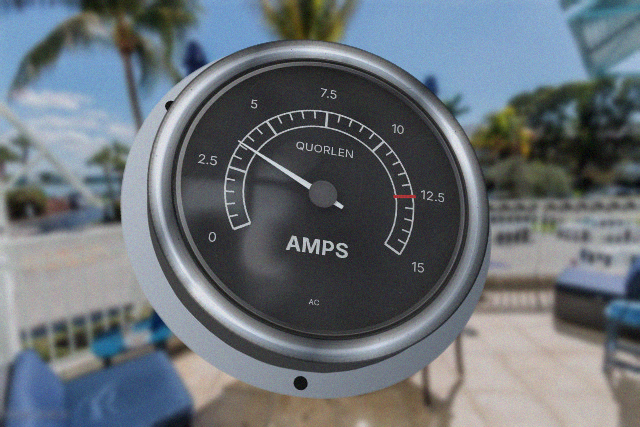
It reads 3.5 A
